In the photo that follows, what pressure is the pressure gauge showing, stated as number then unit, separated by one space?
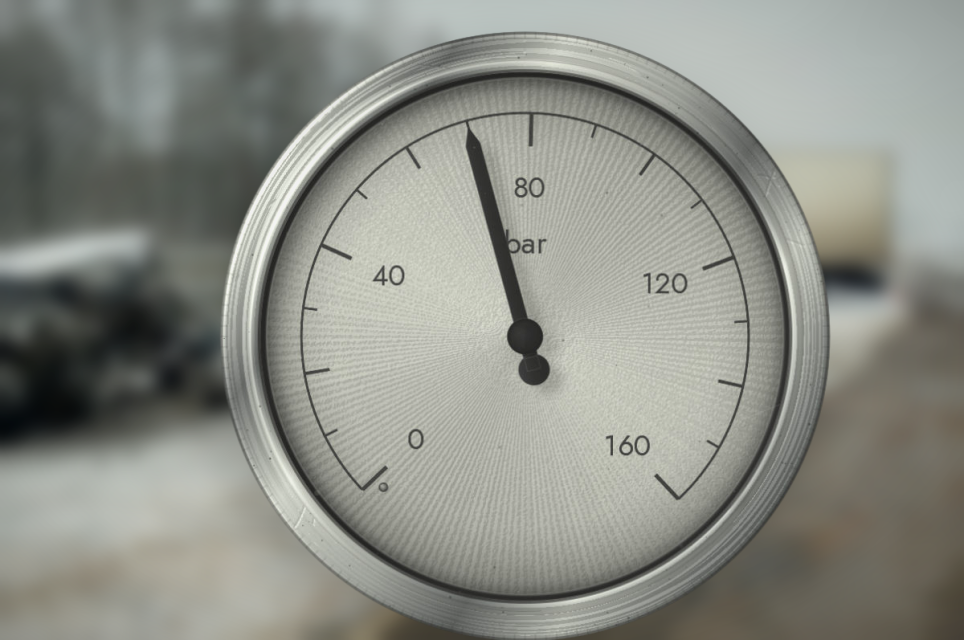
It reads 70 bar
